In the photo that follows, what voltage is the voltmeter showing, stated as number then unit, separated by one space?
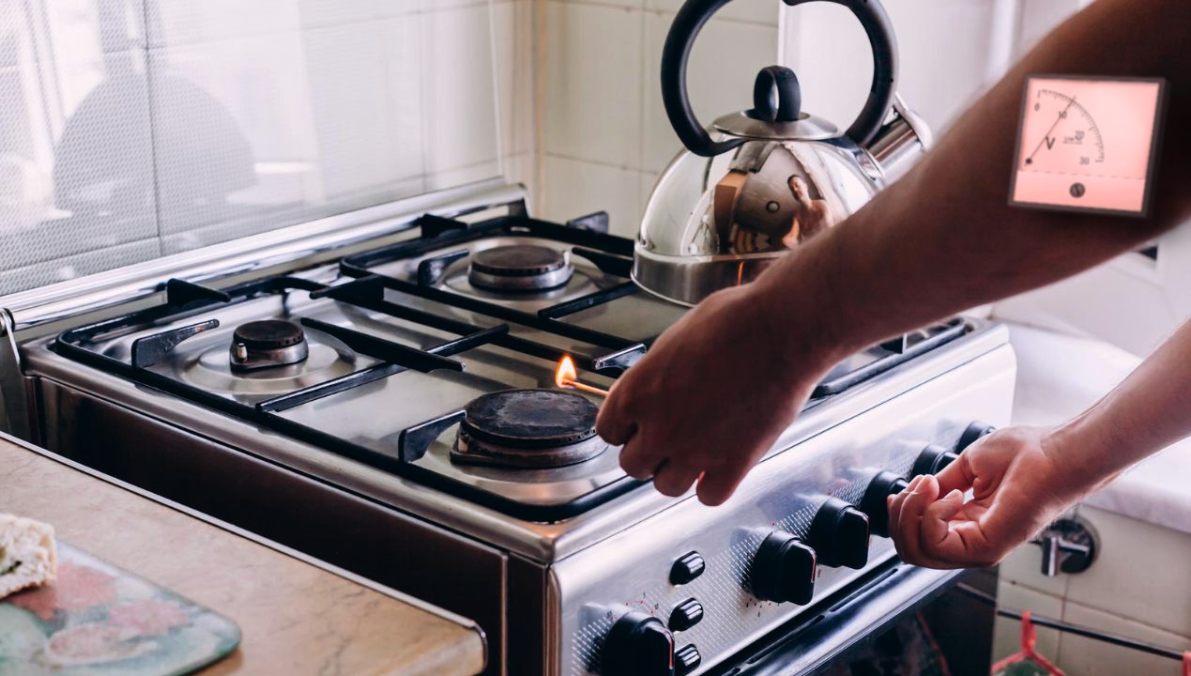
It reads 10 V
